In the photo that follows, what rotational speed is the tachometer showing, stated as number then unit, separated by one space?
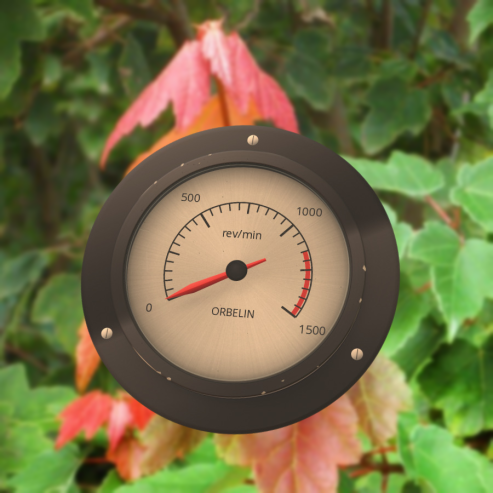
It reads 0 rpm
